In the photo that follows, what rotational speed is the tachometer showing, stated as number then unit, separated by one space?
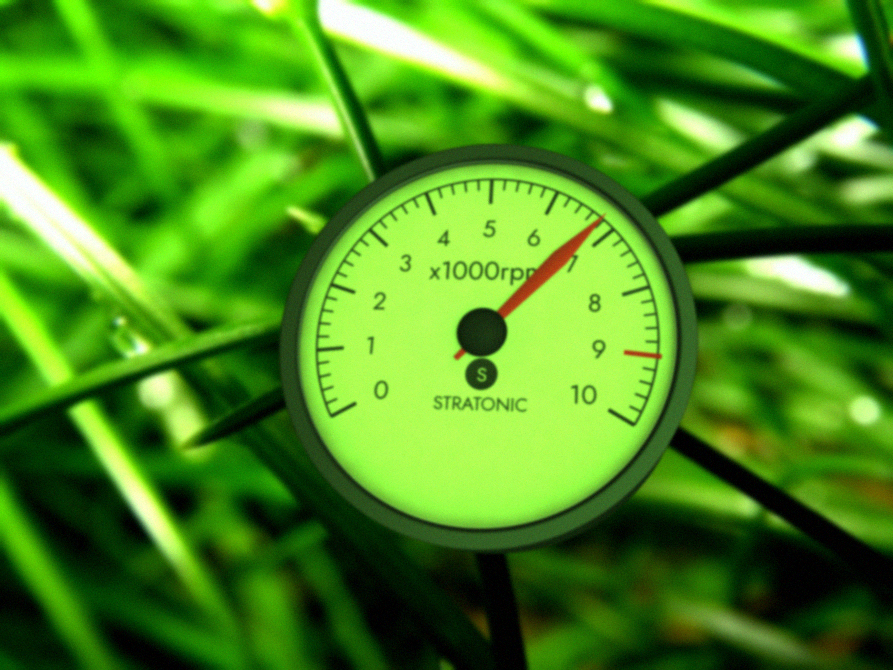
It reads 6800 rpm
